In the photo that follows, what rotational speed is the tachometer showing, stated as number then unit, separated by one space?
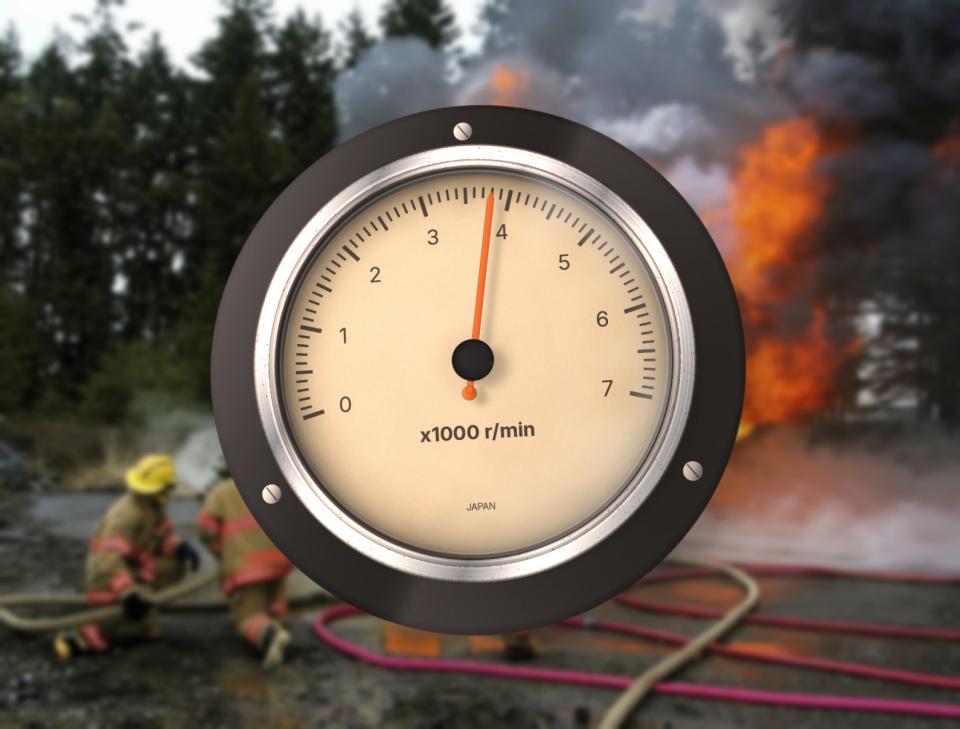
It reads 3800 rpm
